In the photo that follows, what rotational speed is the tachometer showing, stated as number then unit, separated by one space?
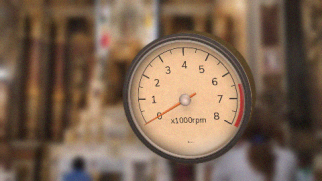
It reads 0 rpm
